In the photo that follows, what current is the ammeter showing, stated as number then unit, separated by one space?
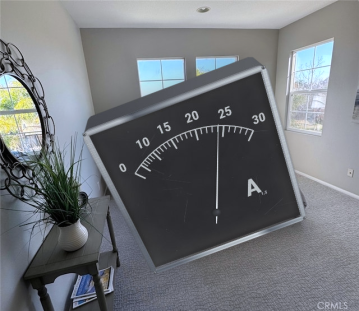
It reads 24 A
